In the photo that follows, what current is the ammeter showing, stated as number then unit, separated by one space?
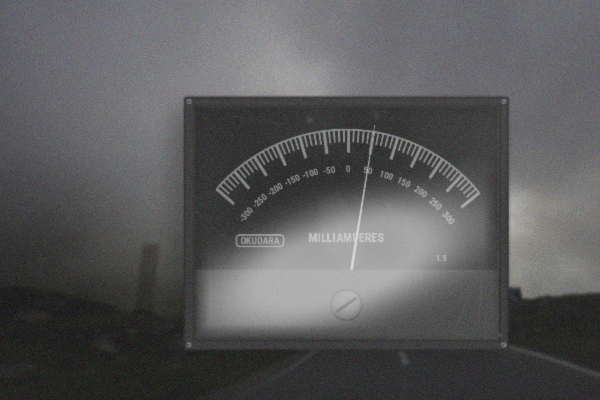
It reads 50 mA
